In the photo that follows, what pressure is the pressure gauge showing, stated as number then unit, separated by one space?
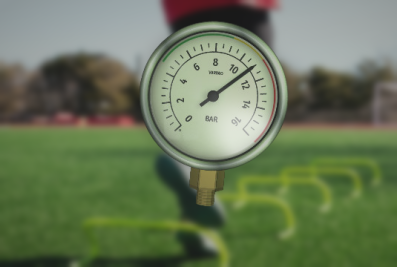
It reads 11 bar
